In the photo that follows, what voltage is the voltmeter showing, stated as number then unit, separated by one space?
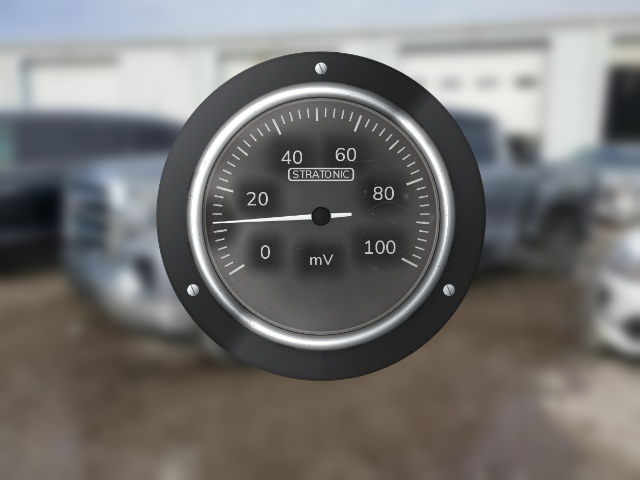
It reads 12 mV
